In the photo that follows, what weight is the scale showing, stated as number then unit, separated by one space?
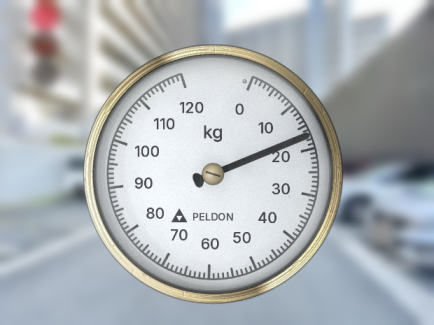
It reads 17 kg
